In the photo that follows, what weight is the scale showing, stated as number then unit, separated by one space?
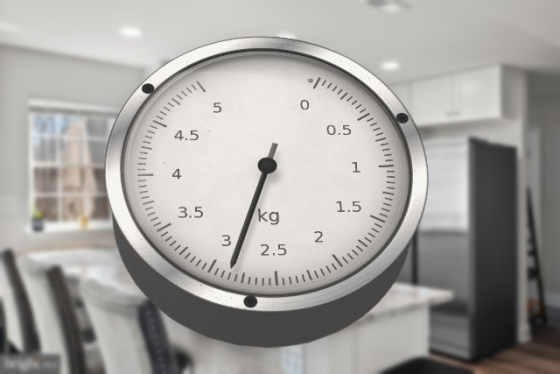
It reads 2.85 kg
